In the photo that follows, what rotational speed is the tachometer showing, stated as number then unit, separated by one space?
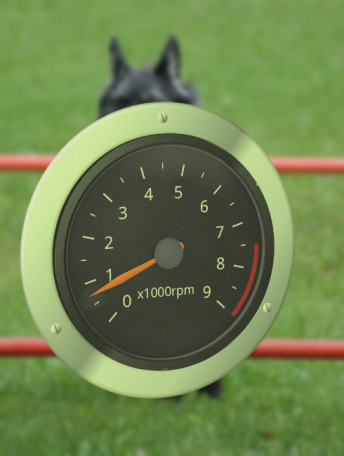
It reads 750 rpm
